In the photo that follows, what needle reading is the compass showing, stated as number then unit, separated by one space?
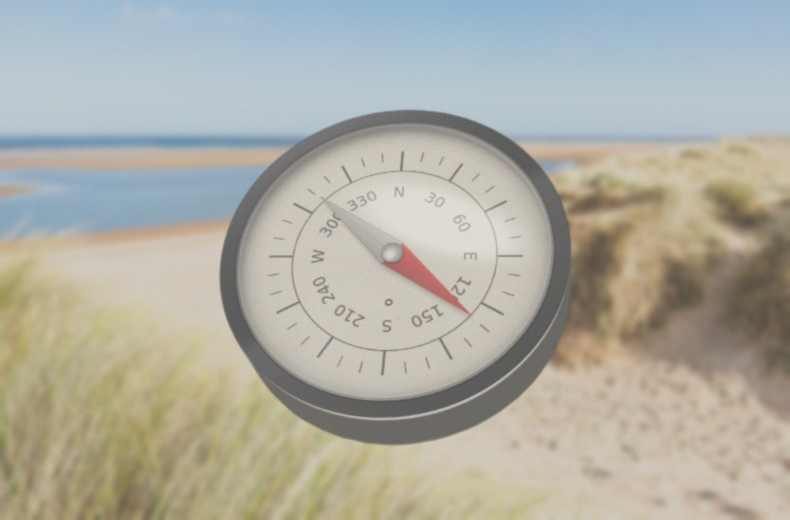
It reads 130 °
